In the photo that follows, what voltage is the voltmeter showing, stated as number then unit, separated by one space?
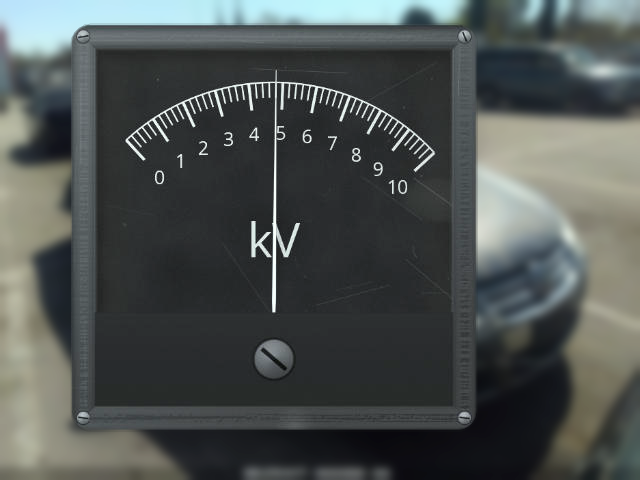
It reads 4.8 kV
